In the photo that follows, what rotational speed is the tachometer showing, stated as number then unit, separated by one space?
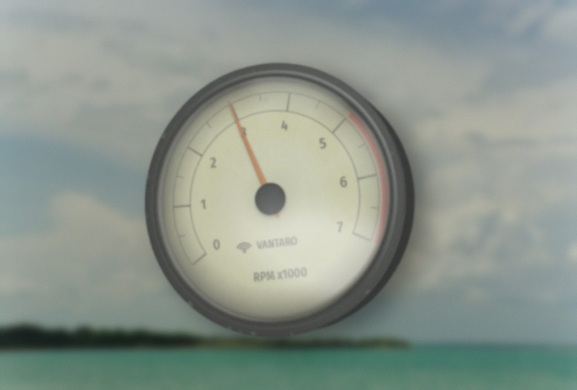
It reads 3000 rpm
